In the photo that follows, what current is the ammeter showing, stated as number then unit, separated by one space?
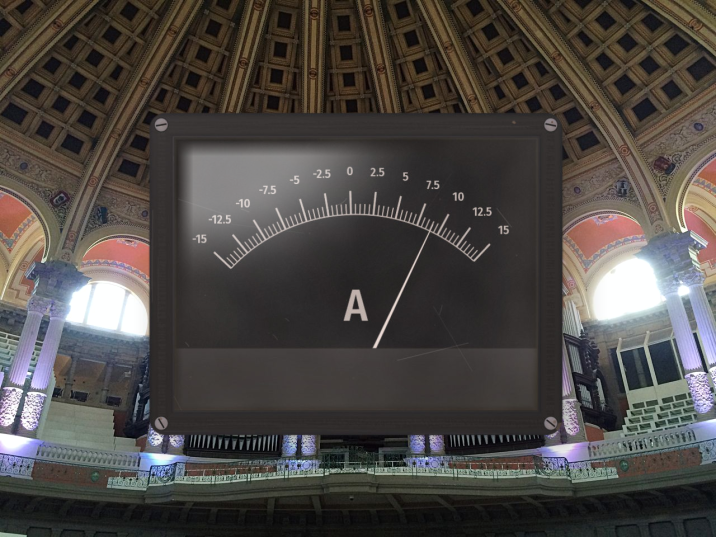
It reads 9 A
